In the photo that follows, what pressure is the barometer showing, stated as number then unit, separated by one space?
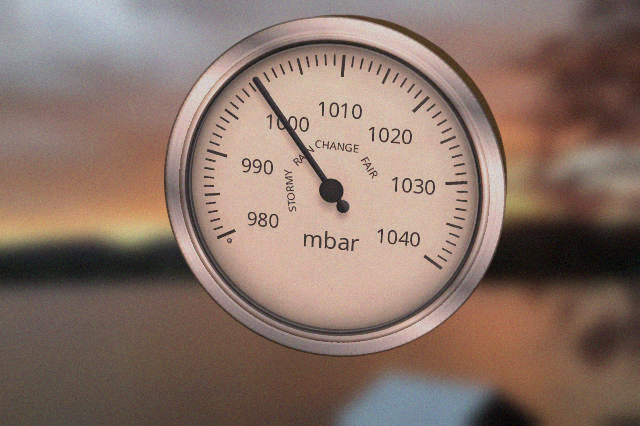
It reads 1000 mbar
